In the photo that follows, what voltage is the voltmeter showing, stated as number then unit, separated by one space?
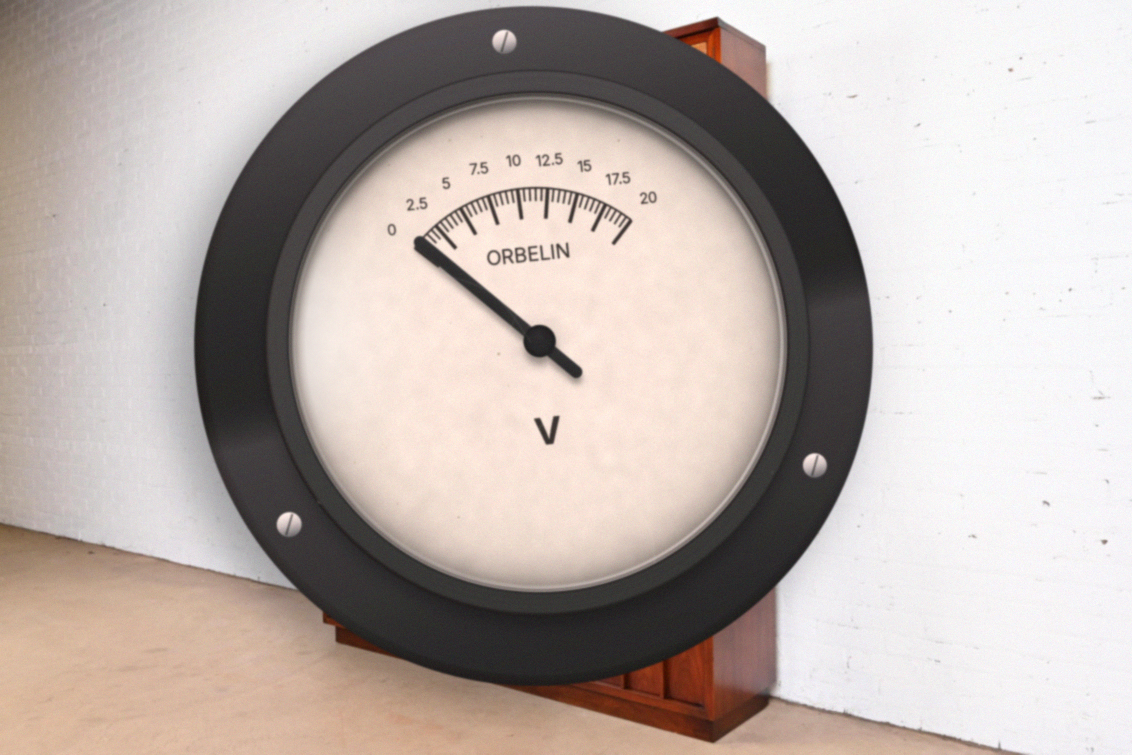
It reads 0.5 V
